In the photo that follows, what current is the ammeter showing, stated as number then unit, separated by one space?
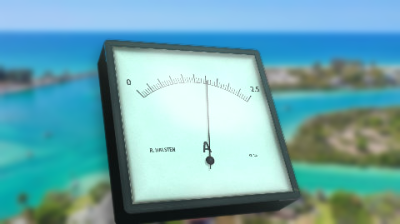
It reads 1.5 A
